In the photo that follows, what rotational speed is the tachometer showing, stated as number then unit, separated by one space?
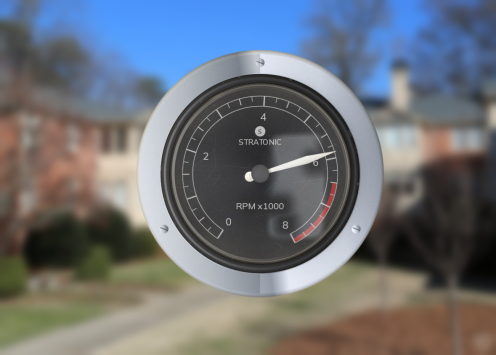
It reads 5875 rpm
